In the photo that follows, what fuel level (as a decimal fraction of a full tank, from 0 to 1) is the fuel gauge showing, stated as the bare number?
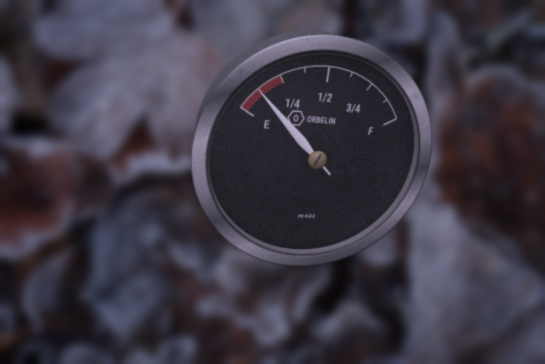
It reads 0.125
